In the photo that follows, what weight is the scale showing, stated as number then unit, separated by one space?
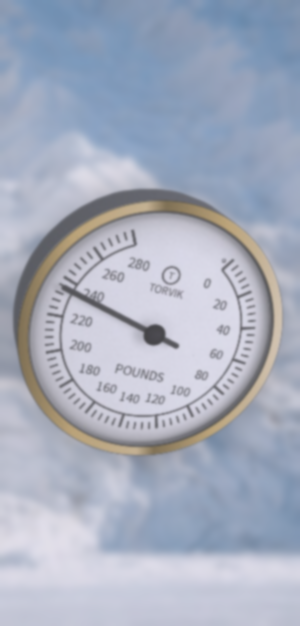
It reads 236 lb
